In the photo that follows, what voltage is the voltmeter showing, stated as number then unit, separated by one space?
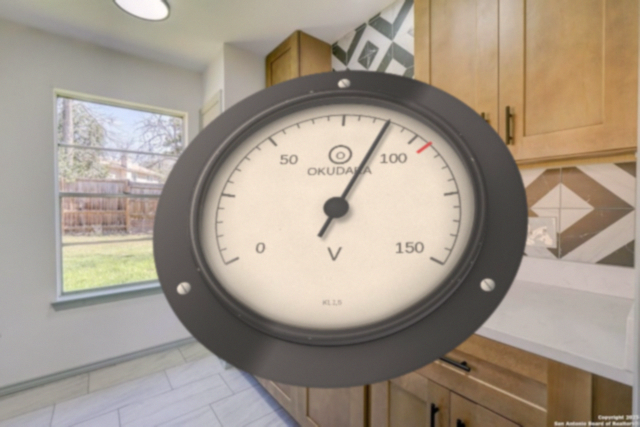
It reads 90 V
